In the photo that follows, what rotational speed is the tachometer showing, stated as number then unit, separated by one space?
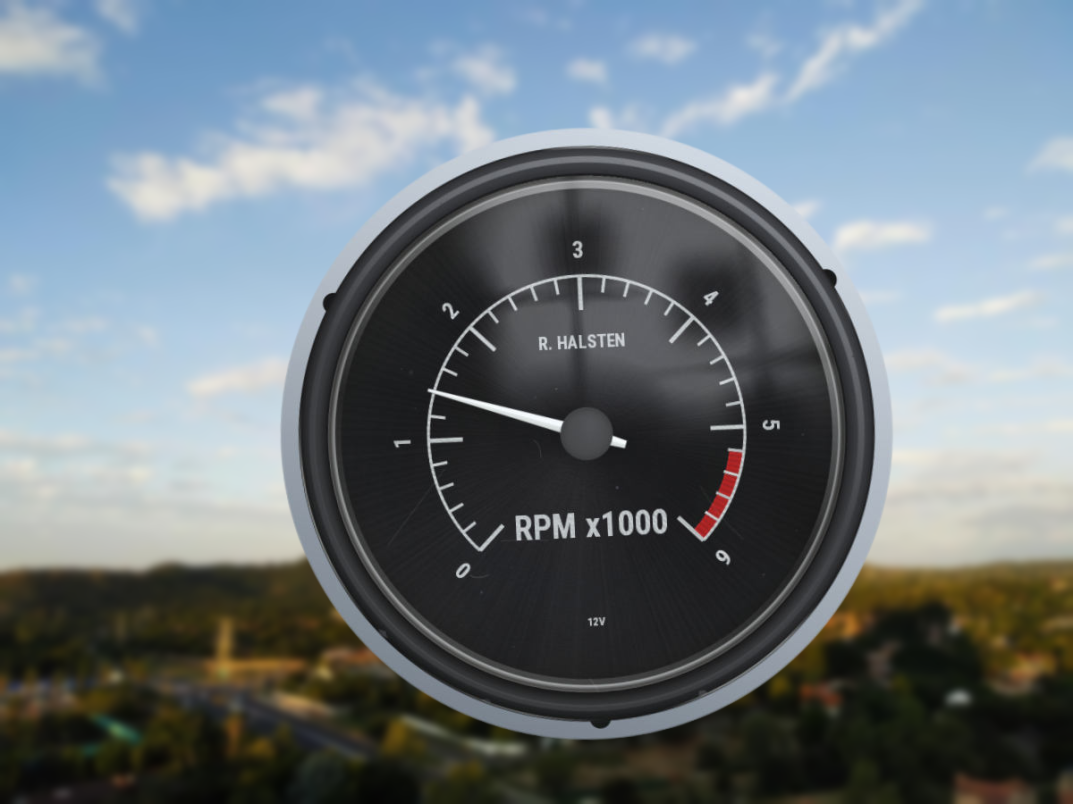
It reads 1400 rpm
